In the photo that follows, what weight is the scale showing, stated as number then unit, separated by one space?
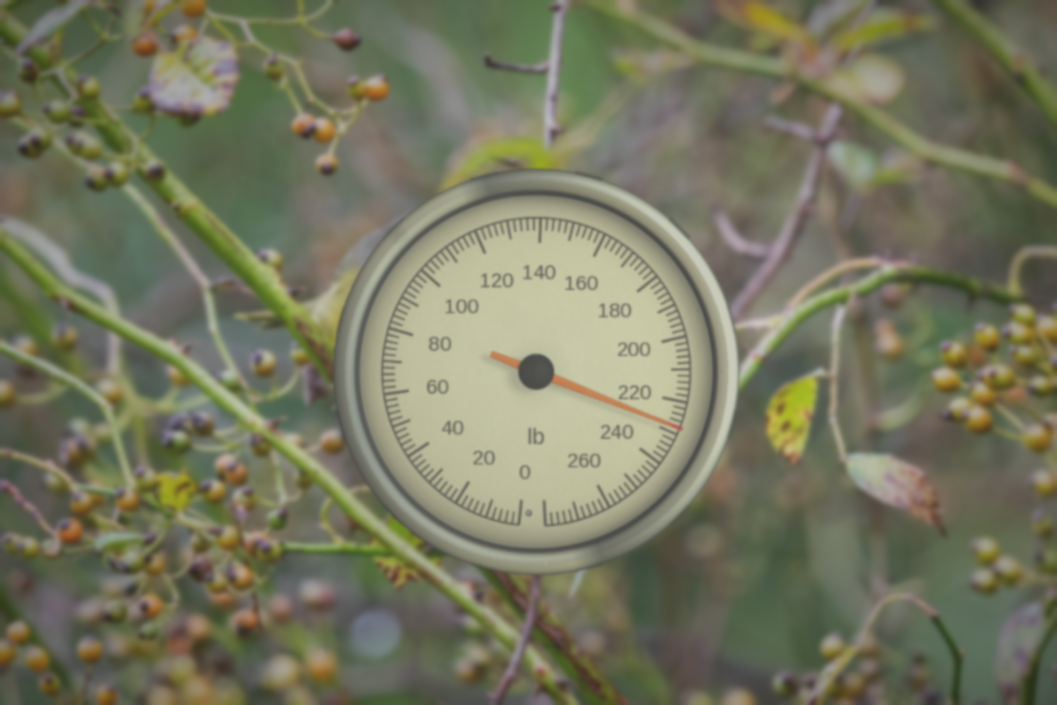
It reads 228 lb
